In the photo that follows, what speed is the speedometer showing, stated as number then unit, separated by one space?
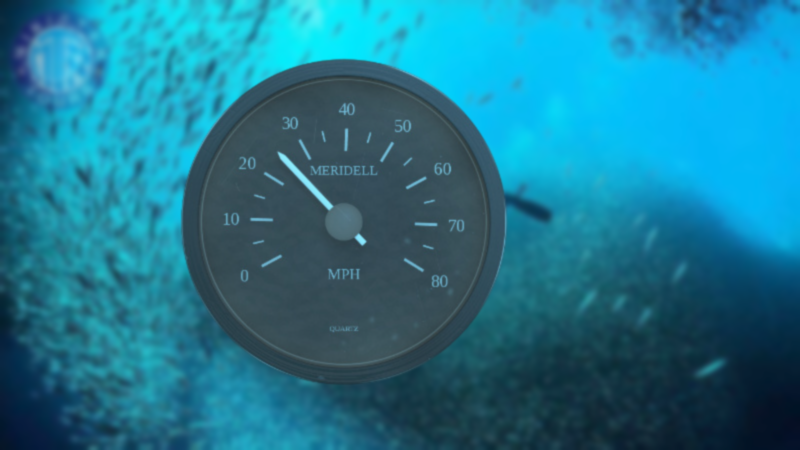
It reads 25 mph
